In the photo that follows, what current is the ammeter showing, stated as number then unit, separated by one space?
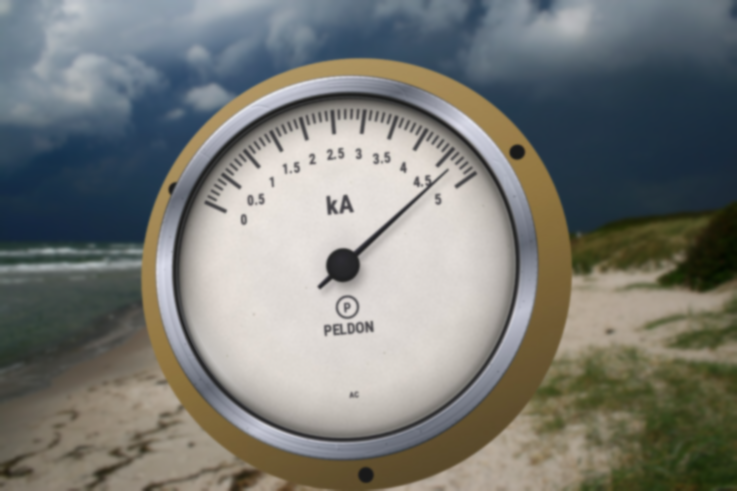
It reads 4.7 kA
